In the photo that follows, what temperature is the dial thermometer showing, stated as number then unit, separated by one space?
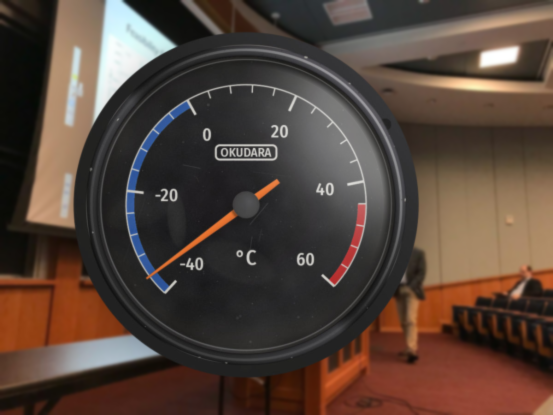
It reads -36 °C
